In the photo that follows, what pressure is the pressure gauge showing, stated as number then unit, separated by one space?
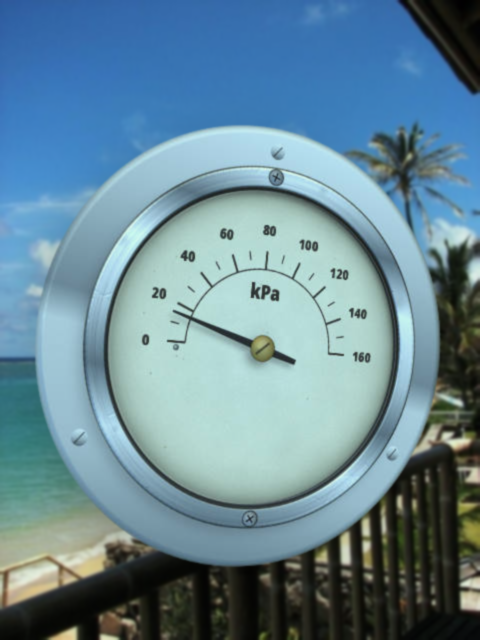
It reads 15 kPa
